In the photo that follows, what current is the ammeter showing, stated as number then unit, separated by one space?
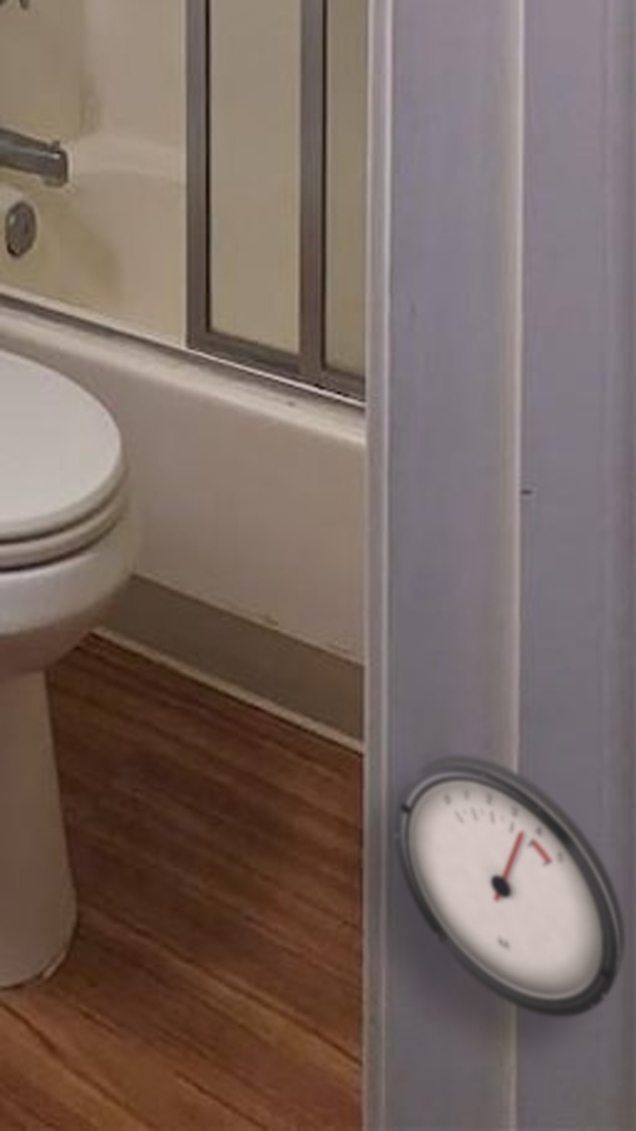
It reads 3.5 kA
